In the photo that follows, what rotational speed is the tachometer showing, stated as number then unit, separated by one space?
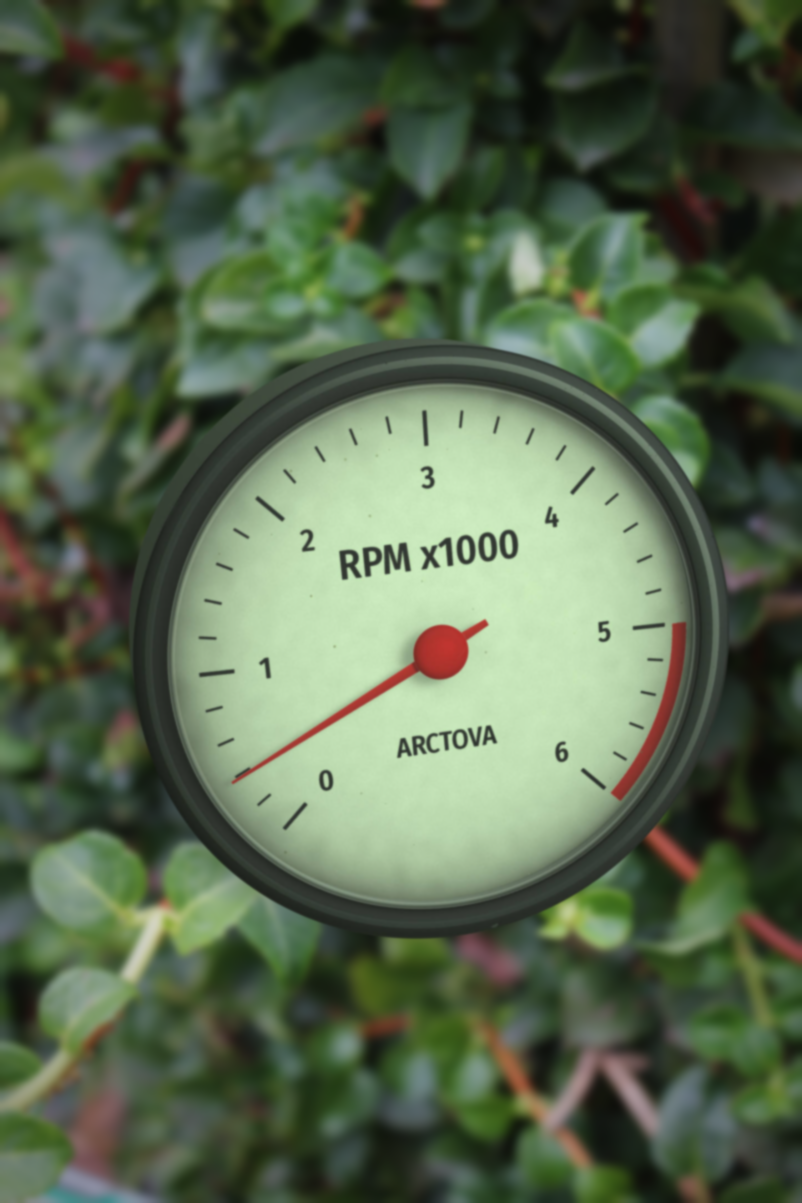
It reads 400 rpm
